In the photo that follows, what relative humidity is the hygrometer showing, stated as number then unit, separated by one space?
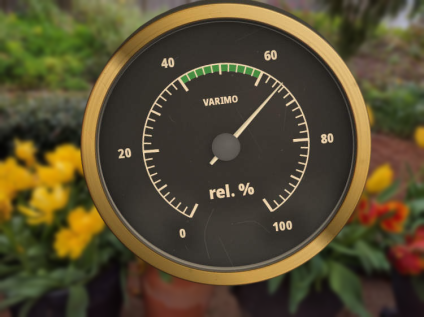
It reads 65 %
